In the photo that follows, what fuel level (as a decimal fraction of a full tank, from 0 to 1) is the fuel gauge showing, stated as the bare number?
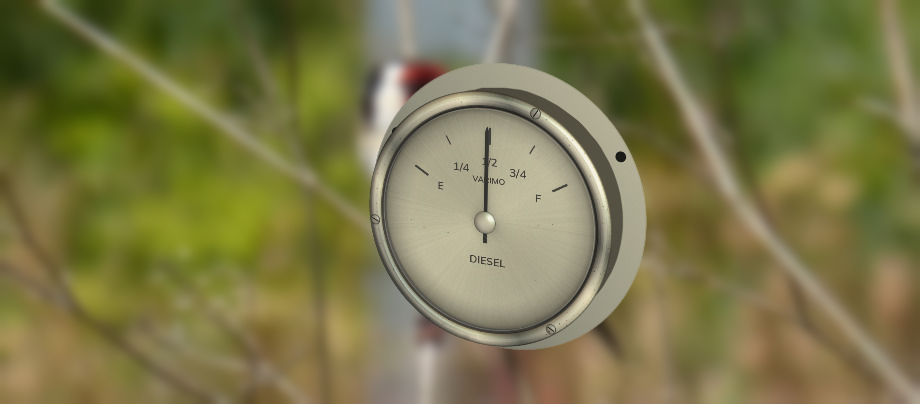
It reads 0.5
